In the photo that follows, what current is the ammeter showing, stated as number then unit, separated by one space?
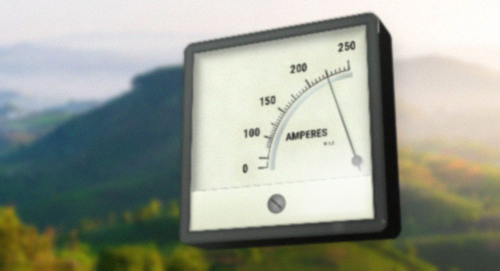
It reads 225 A
